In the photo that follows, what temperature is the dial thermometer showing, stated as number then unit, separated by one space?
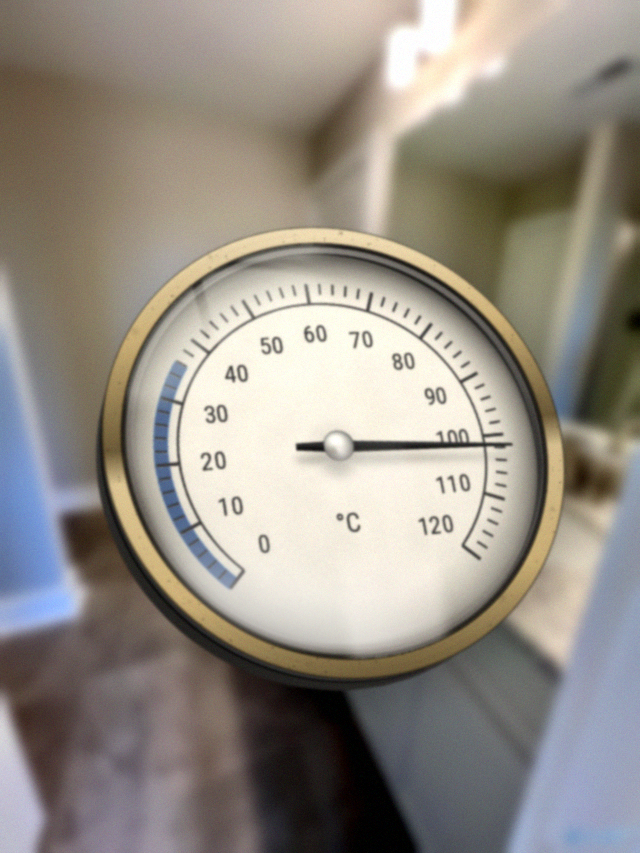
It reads 102 °C
